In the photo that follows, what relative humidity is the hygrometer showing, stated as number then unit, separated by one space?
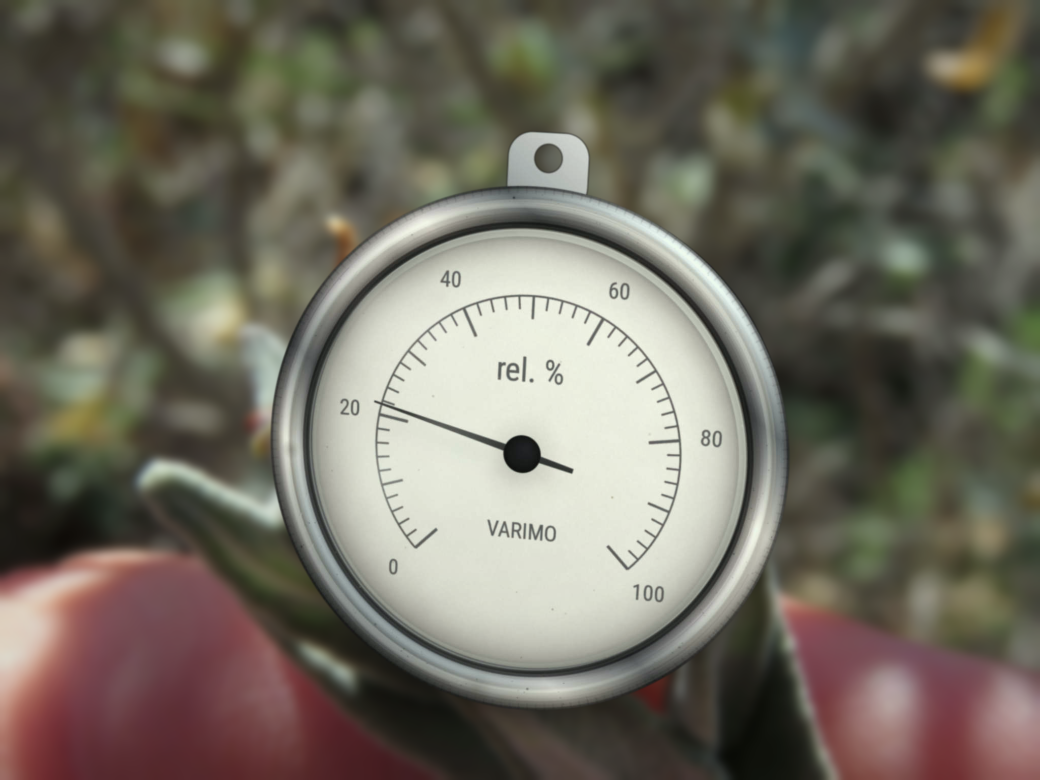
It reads 22 %
